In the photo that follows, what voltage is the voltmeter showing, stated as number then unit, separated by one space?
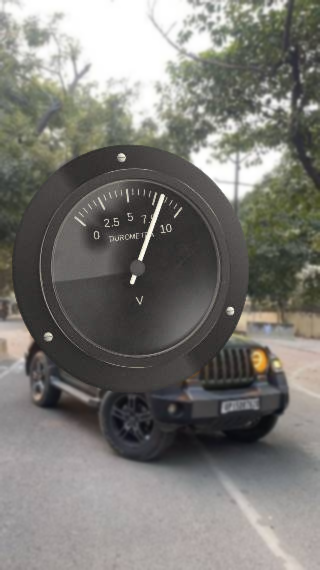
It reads 8 V
